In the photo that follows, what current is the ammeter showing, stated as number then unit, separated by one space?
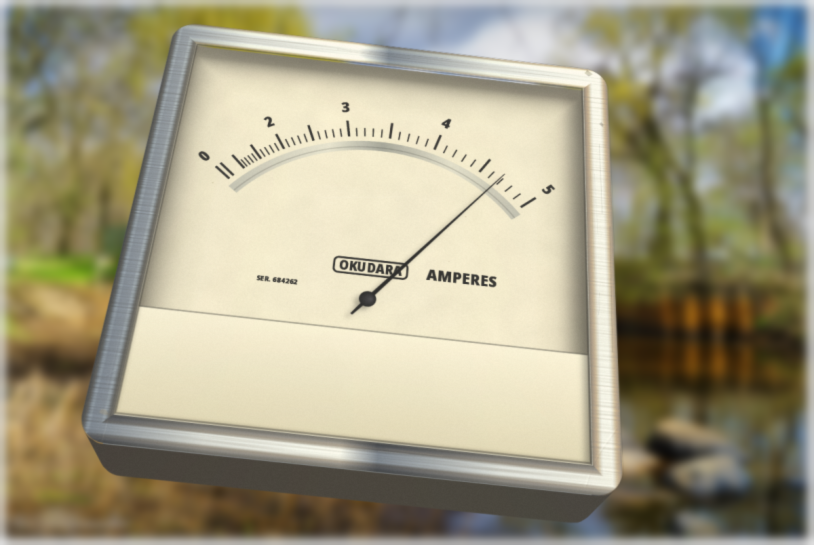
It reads 4.7 A
